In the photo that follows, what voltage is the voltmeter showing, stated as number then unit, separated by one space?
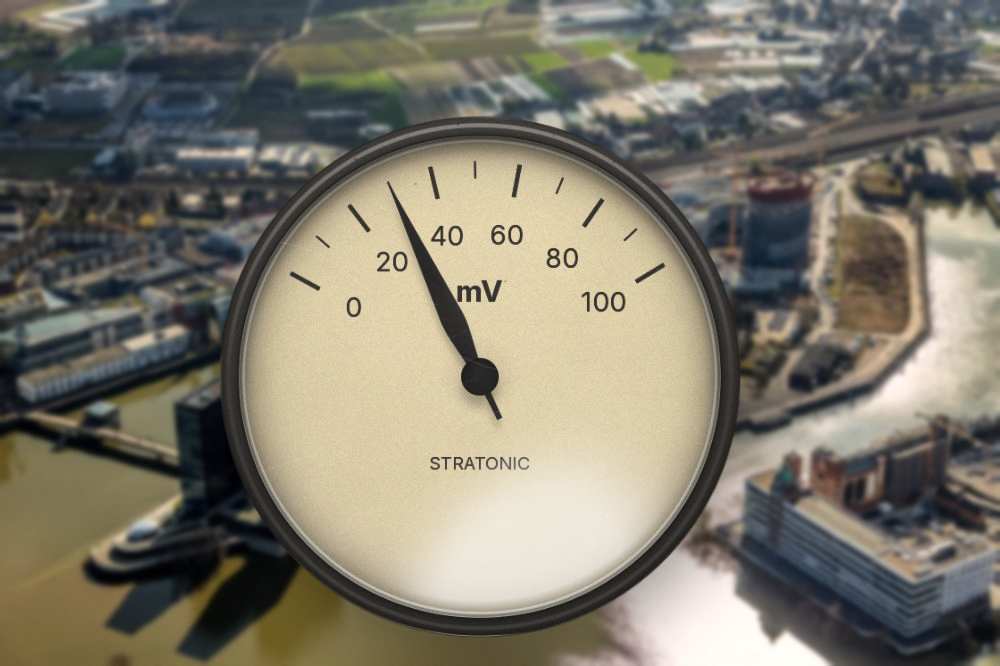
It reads 30 mV
